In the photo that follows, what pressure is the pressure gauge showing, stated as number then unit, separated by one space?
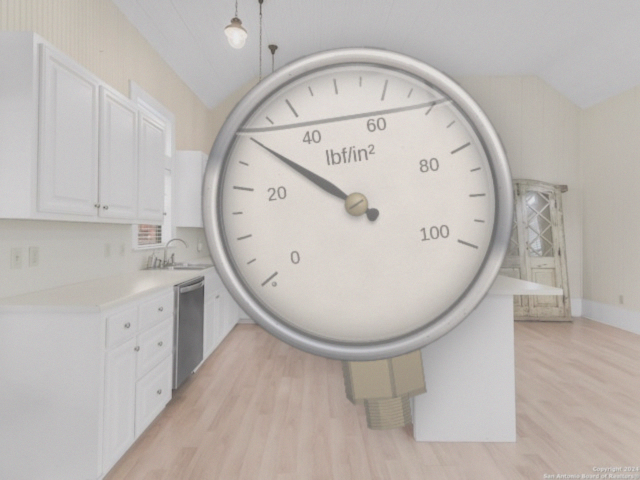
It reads 30 psi
